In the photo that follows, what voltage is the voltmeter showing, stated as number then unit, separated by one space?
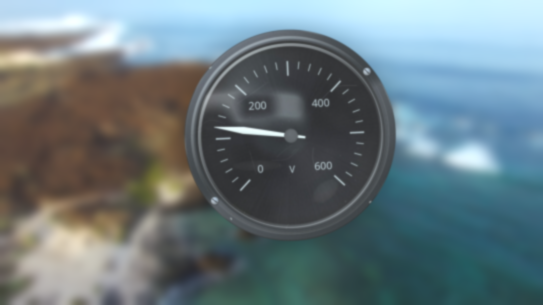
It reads 120 V
